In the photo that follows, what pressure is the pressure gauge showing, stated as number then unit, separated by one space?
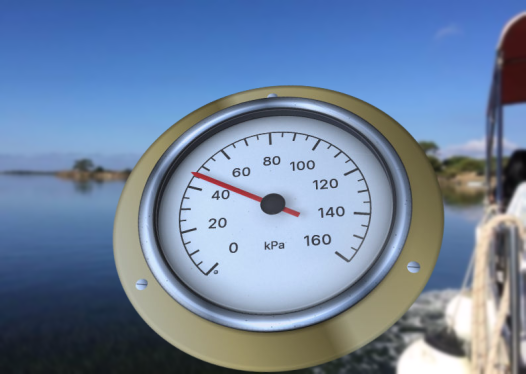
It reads 45 kPa
